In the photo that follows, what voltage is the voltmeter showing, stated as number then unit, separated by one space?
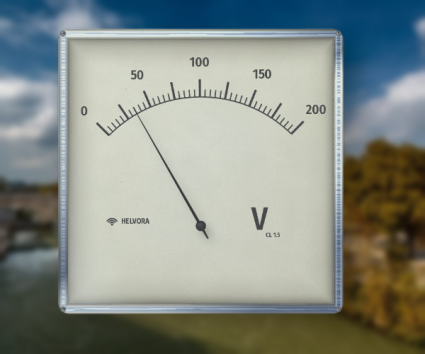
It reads 35 V
